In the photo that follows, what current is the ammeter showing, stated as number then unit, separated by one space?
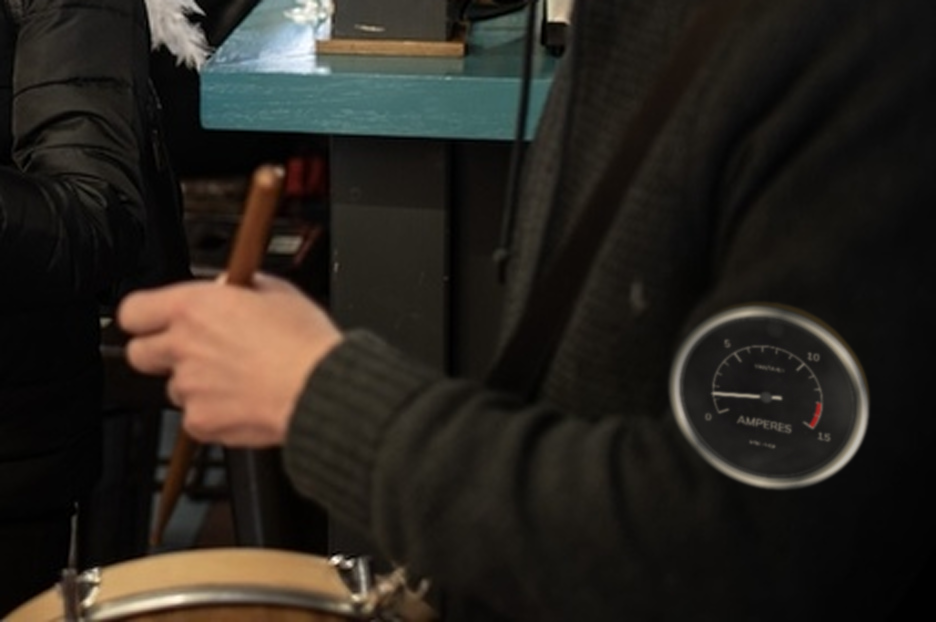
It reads 1.5 A
